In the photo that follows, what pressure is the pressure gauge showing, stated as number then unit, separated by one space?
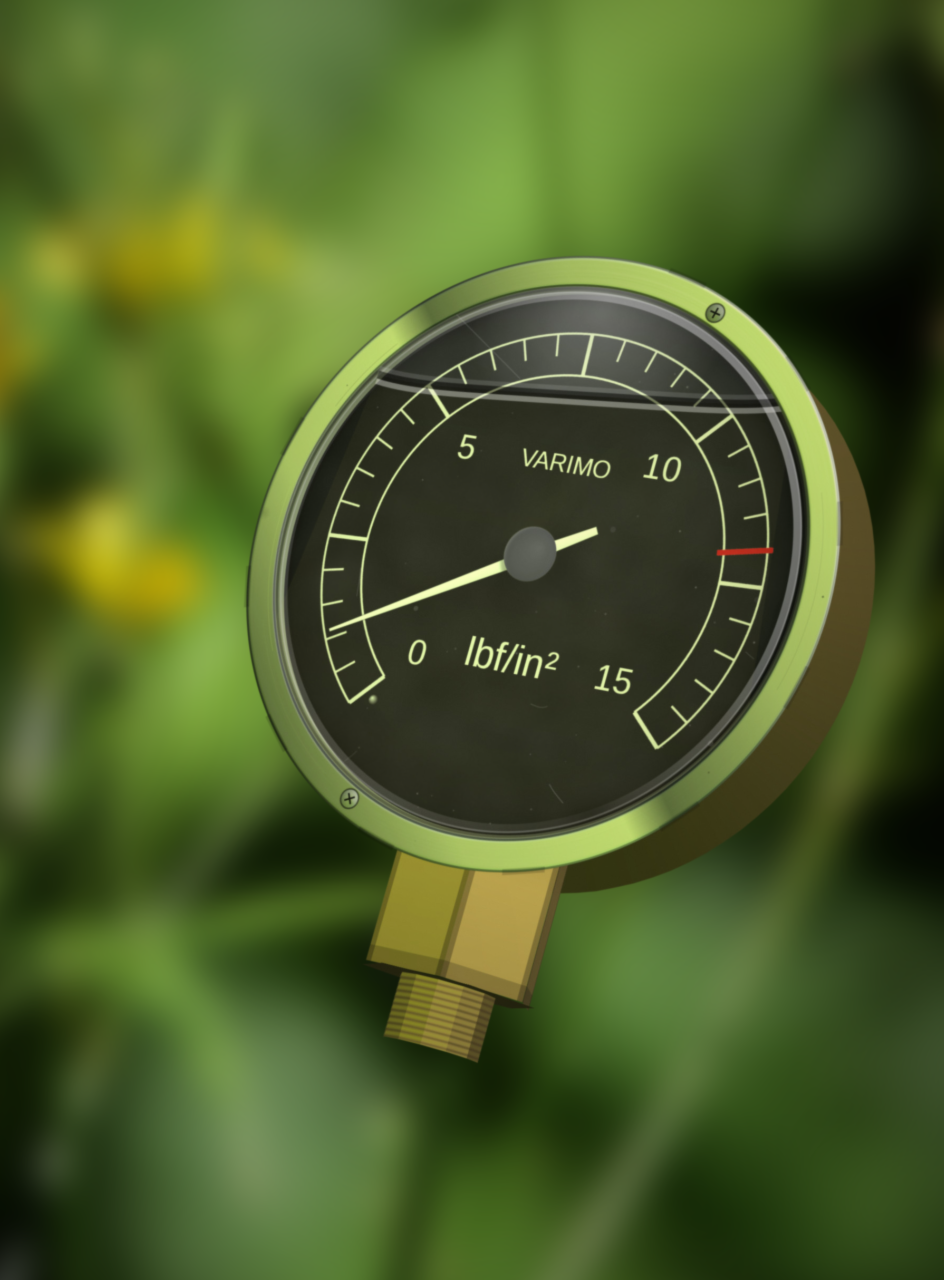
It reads 1 psi
